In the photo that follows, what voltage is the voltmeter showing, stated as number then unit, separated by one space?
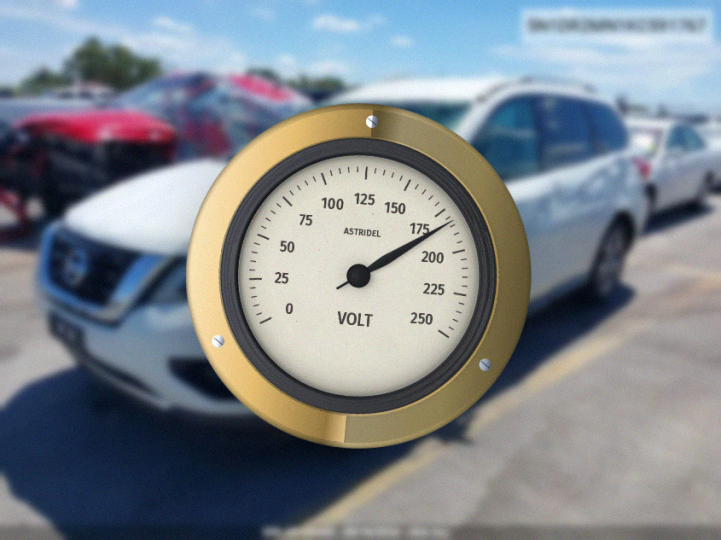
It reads 182.5 V
